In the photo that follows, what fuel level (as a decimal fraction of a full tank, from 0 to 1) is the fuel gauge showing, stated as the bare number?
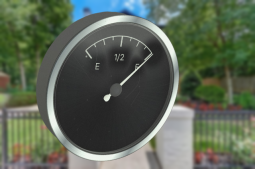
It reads 1
